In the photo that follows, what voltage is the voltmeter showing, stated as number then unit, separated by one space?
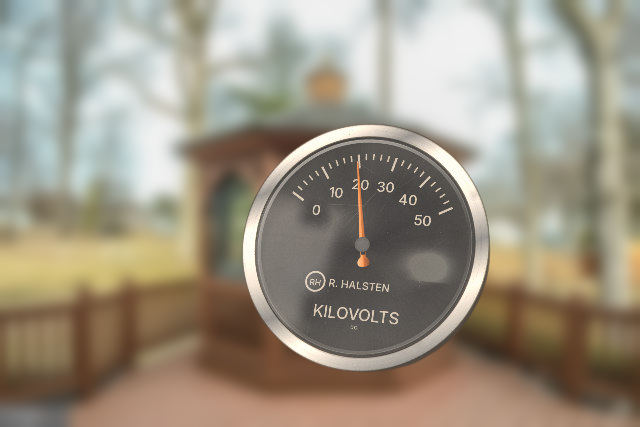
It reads 20 kV
